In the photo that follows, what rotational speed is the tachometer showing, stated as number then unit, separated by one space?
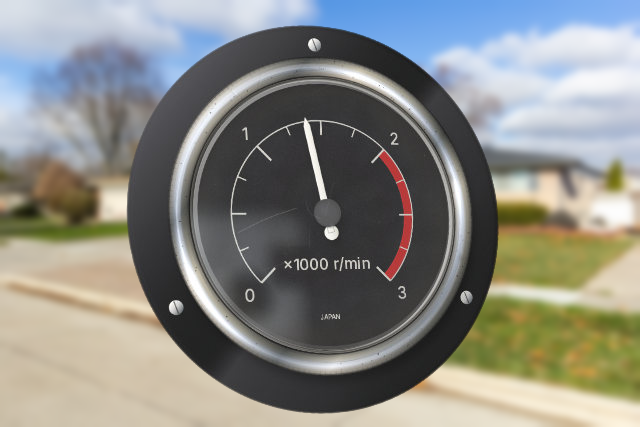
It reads 1375 rpm
